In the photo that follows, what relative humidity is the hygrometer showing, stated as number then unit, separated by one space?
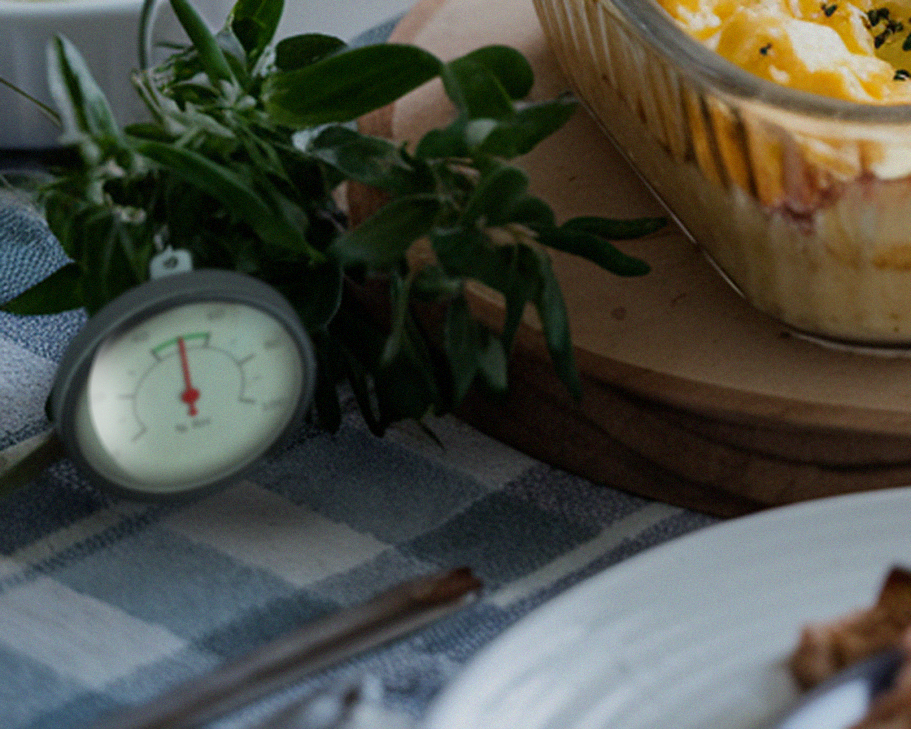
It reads 50 %
